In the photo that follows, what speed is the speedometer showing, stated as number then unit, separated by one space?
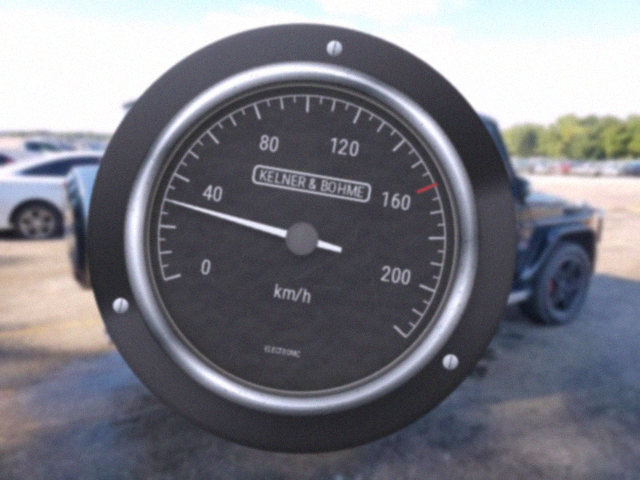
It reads 30 km/h
